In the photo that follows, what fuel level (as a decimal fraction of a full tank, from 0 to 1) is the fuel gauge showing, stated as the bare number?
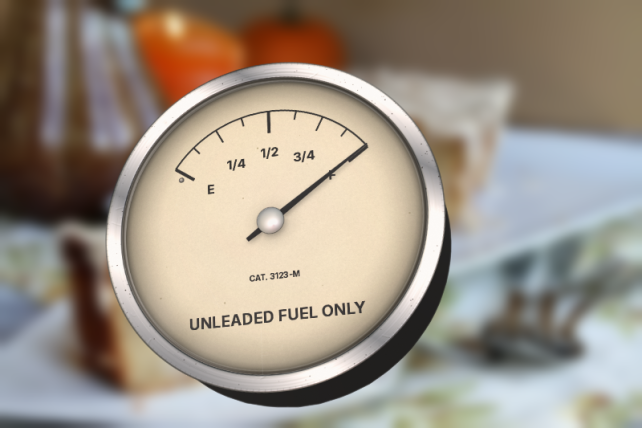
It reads 1
